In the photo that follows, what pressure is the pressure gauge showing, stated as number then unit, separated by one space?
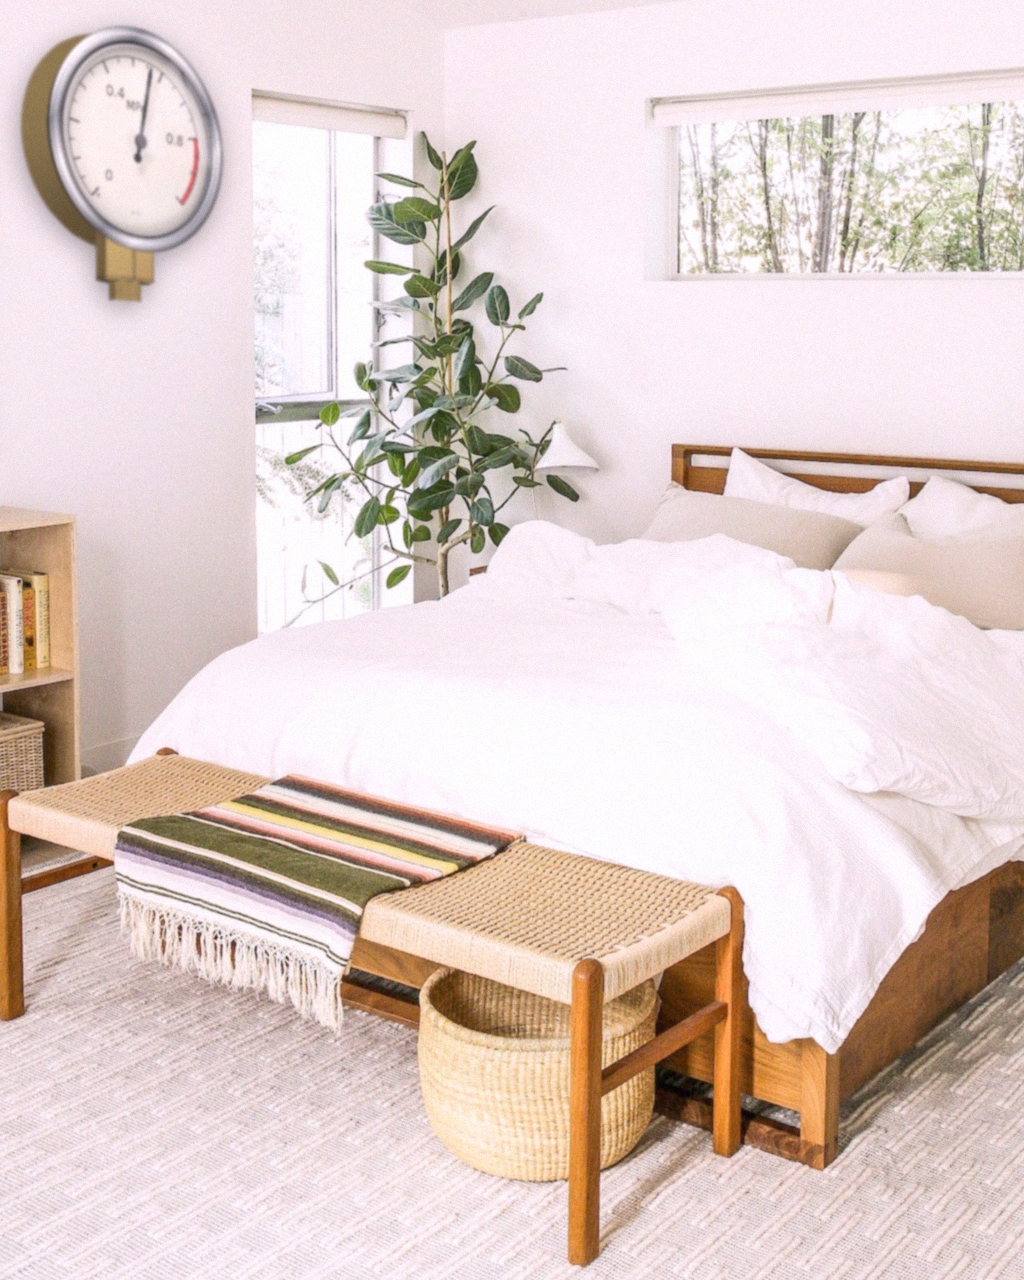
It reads 0.55 MPa
